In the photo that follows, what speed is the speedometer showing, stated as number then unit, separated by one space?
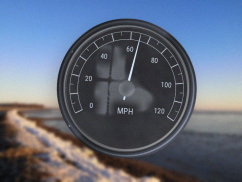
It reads 65 mph
